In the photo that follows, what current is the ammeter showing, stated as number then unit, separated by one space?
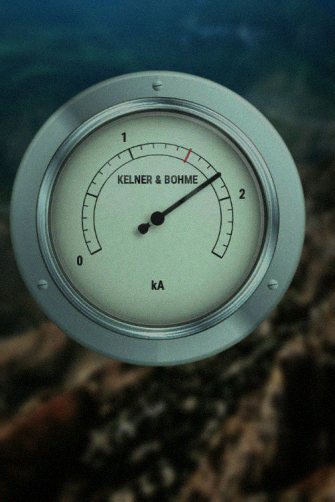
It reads 1.8 kA
